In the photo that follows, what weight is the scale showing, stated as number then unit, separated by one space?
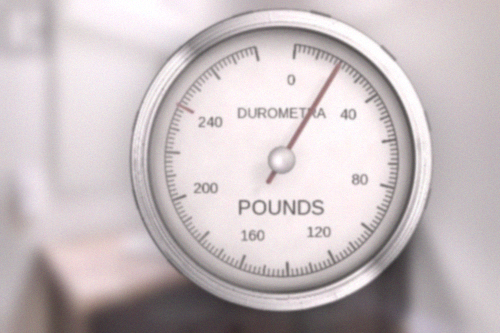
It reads 20 lb
